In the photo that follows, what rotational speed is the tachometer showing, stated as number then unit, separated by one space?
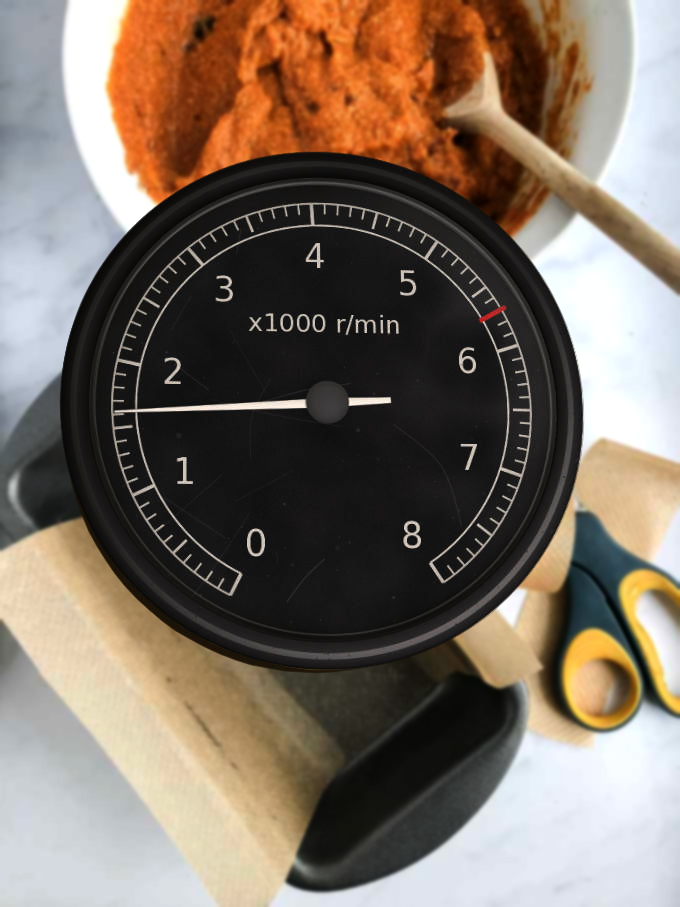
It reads 1600 rpm
